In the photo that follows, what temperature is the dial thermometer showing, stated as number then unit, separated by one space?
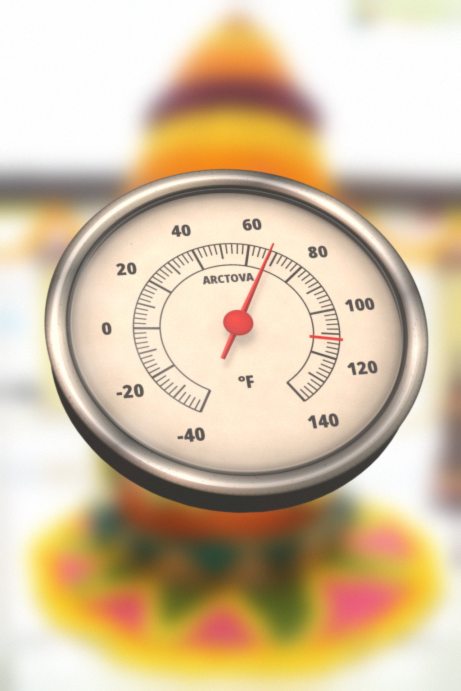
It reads 68 °F
